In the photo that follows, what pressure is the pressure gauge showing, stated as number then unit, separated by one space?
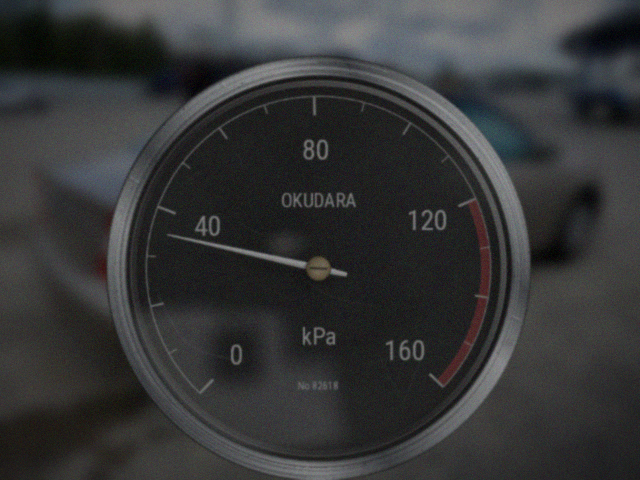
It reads 35 kPa
